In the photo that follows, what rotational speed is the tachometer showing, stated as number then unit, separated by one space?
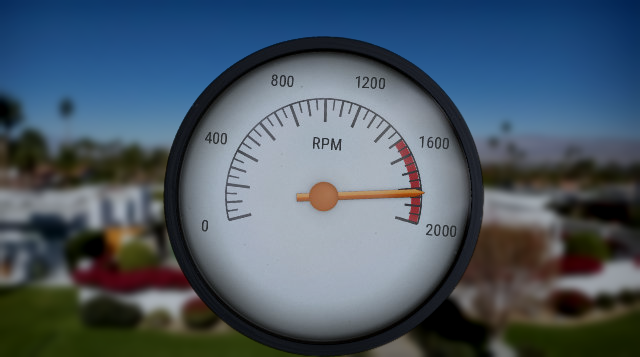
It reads 1825 rpm
